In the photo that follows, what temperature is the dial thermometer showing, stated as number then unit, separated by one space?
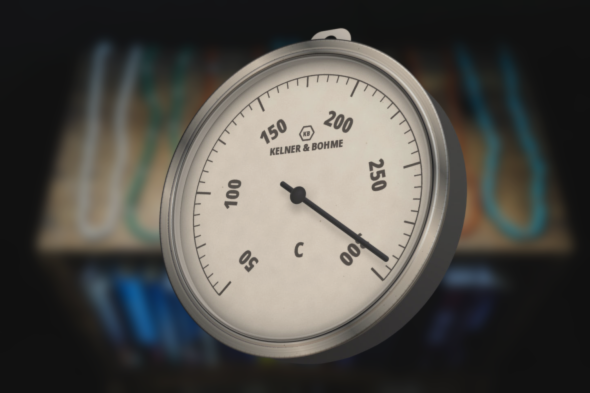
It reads 292.5 °C
